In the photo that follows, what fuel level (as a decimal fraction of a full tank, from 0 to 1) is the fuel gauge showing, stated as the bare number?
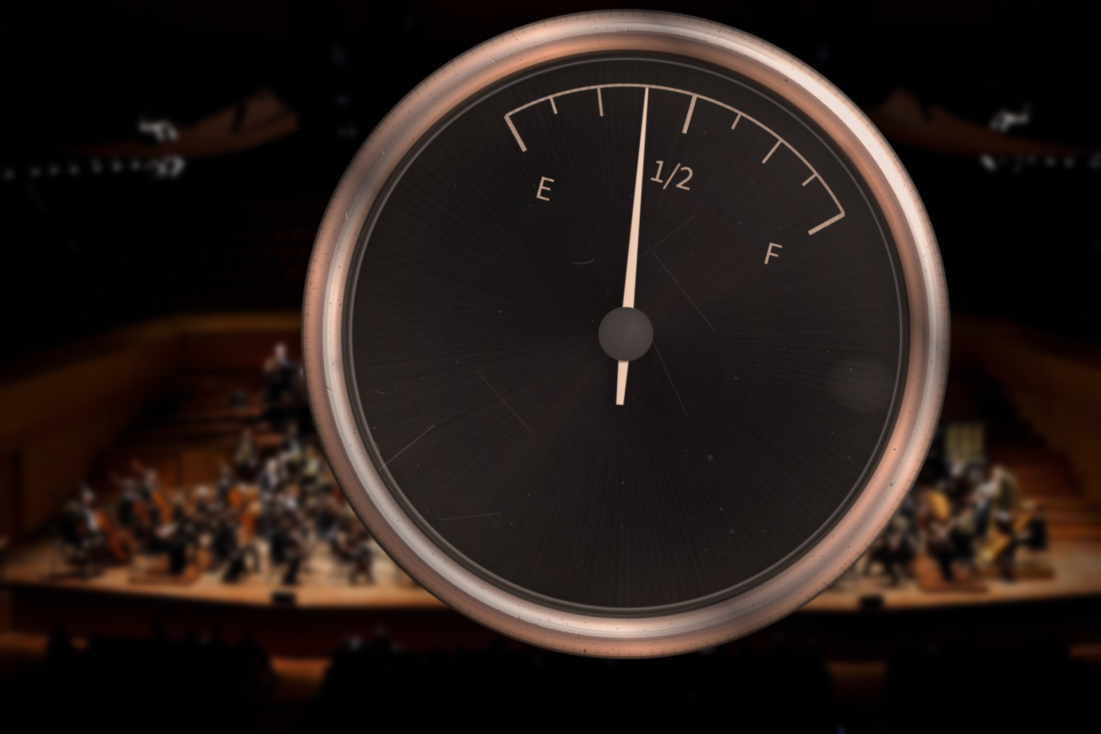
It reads 0.375
